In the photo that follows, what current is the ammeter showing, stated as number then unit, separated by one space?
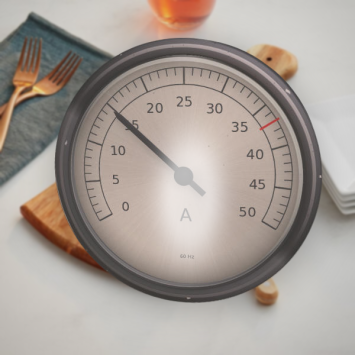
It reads 15 A
